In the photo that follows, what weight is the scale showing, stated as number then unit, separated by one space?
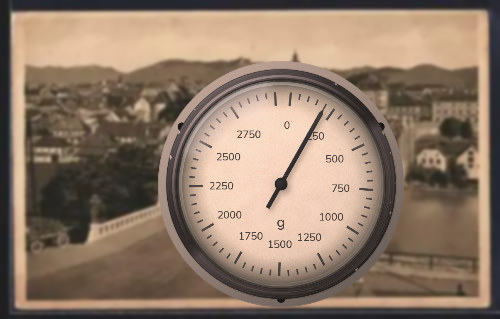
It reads 200 g
